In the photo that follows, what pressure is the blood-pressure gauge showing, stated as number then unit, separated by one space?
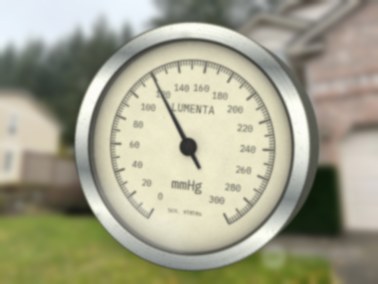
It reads 120 mmHg
